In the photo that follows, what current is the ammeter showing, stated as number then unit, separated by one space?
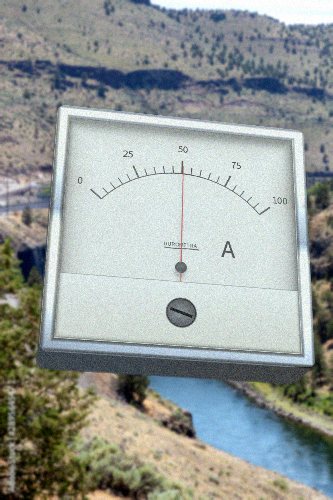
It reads 50 A
